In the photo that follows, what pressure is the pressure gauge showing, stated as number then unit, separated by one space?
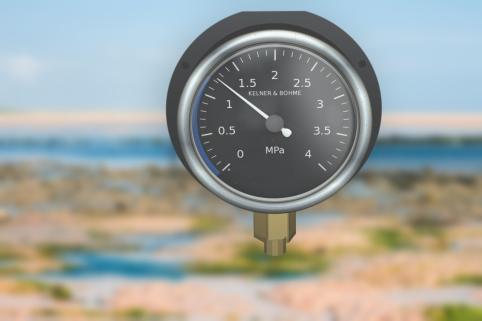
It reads 1.25 MPa
